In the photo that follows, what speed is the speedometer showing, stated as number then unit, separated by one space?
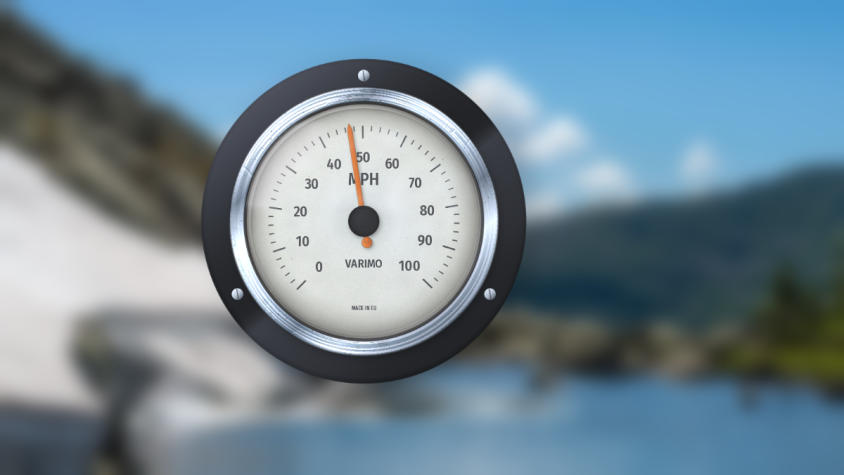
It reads 47 mph
